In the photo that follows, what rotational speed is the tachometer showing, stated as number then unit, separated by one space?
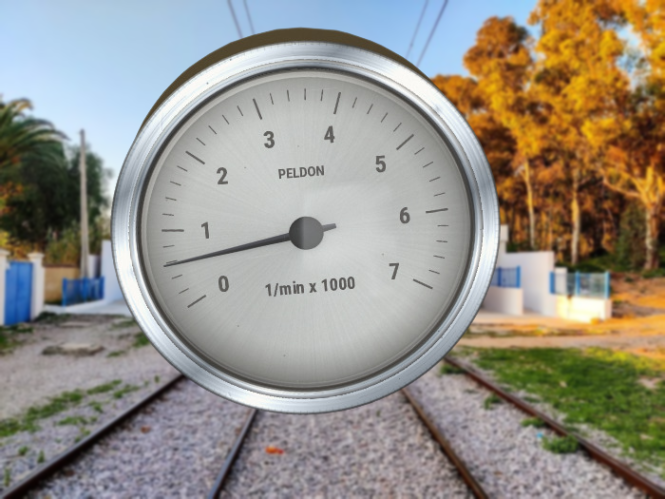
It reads 600 rpm
